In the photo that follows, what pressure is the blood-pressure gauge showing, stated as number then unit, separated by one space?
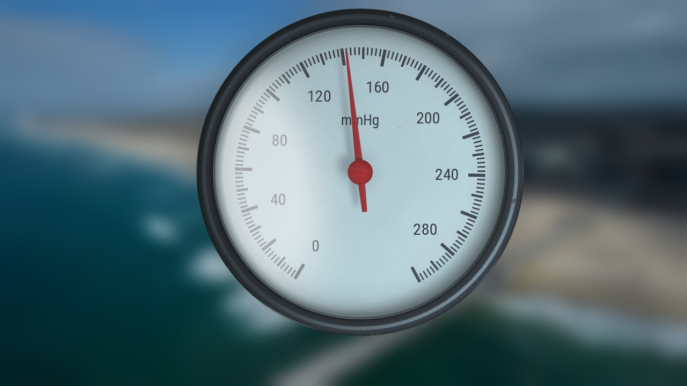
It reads 142 mmHg
